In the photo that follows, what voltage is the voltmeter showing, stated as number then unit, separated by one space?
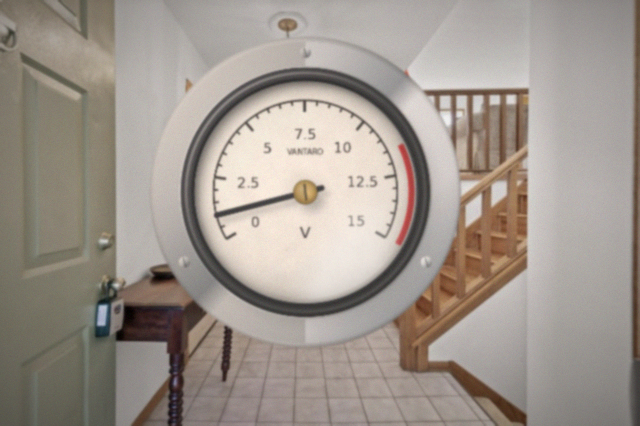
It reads 1 V
